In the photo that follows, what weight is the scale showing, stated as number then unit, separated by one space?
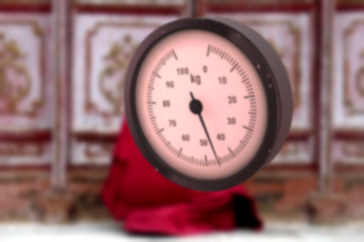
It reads 45 kg
